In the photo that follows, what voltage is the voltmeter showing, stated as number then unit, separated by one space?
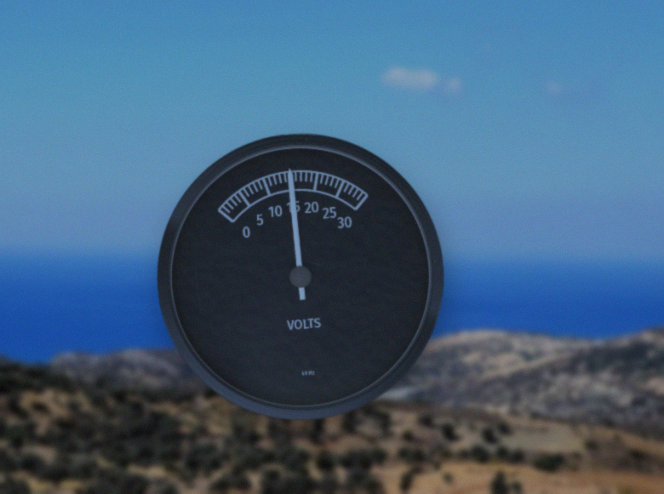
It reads 15 V
